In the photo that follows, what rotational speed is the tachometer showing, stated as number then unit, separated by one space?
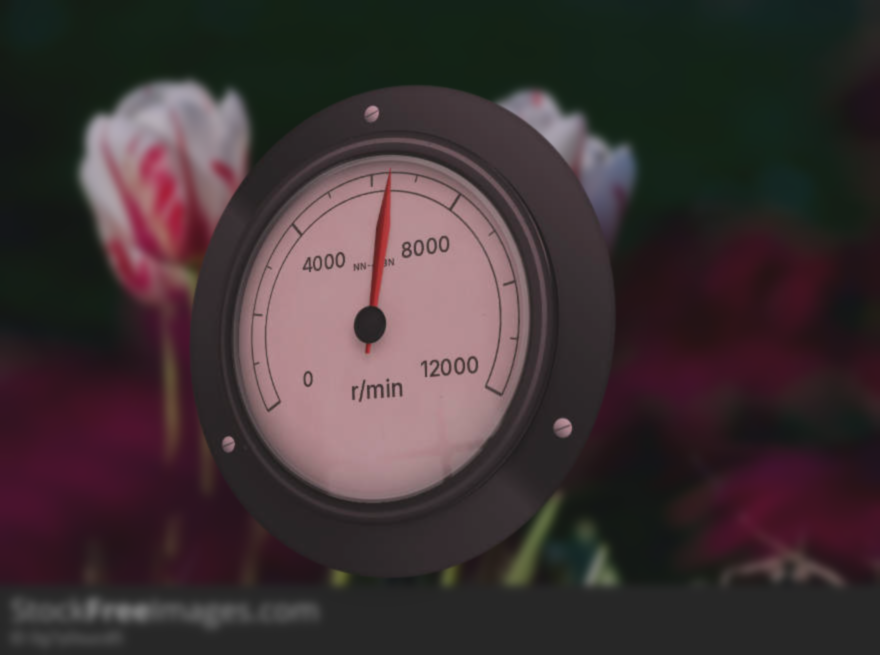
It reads 6500 rpm
